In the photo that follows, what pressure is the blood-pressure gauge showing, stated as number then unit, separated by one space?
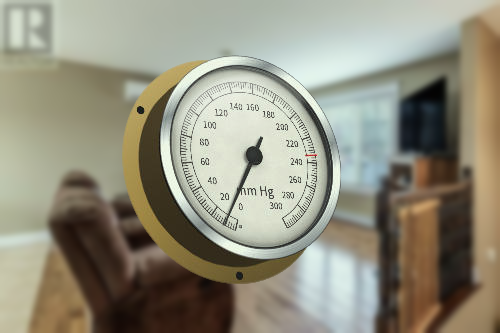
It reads 10 mmHg
